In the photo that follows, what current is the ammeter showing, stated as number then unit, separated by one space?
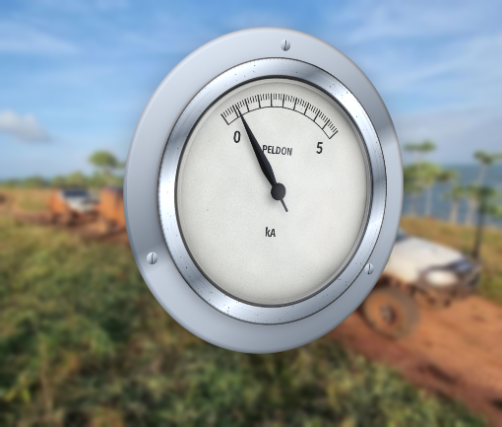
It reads 0.5 kA
